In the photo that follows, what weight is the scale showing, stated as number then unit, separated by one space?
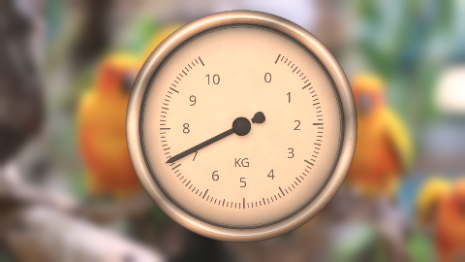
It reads 7.2 kg
